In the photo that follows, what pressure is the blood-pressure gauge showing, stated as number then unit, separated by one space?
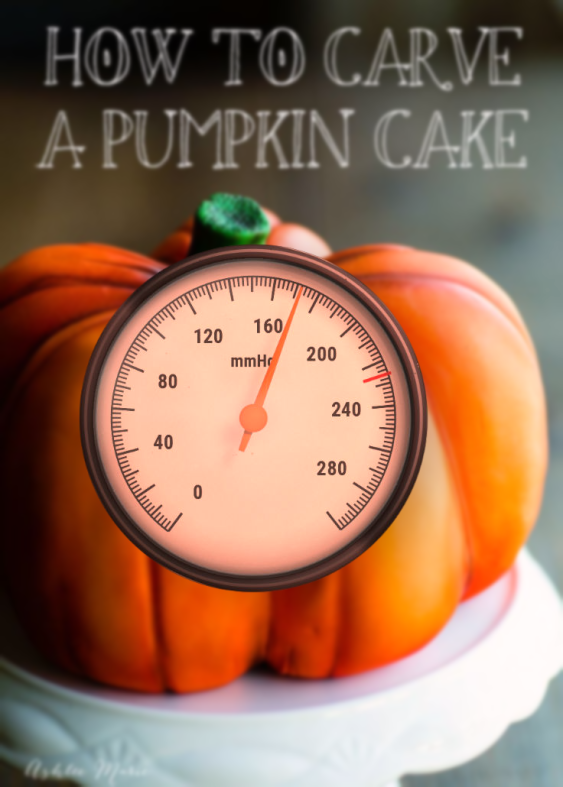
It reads 172 mmHg
